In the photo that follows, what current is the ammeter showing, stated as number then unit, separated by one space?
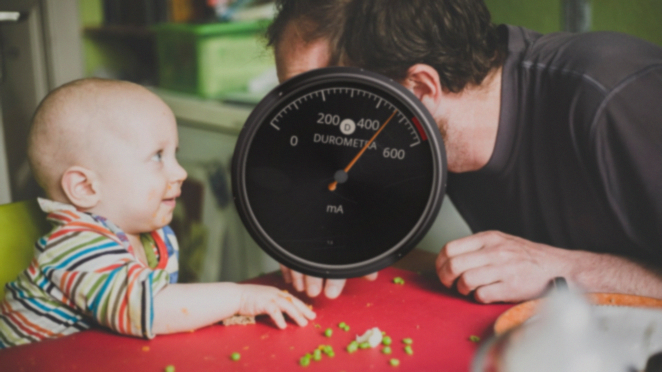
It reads 460 mA
